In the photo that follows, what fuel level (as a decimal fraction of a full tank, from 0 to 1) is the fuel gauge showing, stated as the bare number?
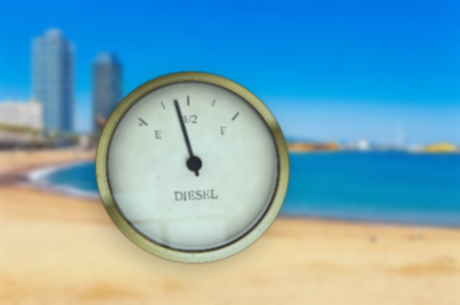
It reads 0.375
